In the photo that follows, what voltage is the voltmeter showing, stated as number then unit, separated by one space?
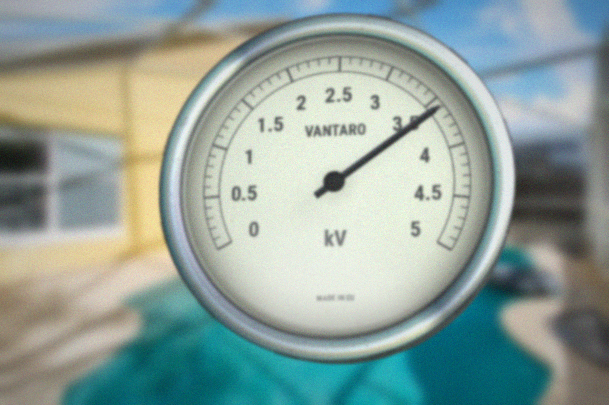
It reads 3.6 kV
